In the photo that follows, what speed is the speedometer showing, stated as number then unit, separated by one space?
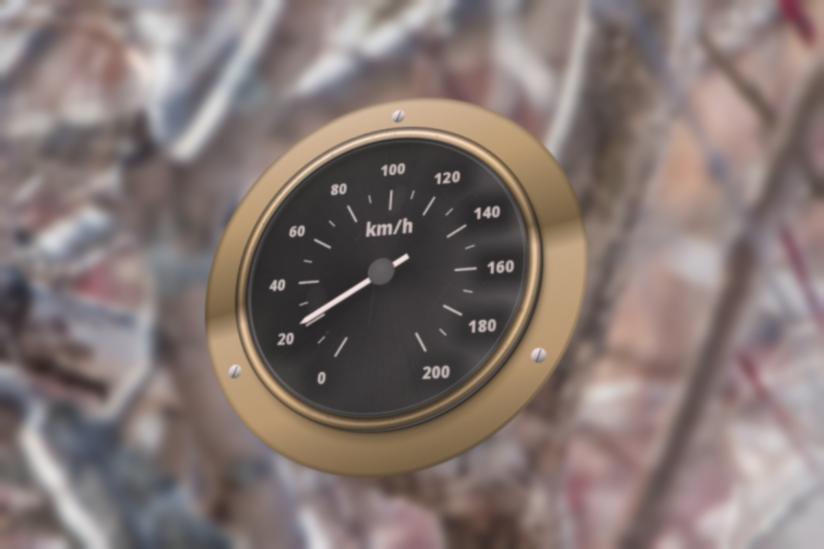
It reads 20 km/h
